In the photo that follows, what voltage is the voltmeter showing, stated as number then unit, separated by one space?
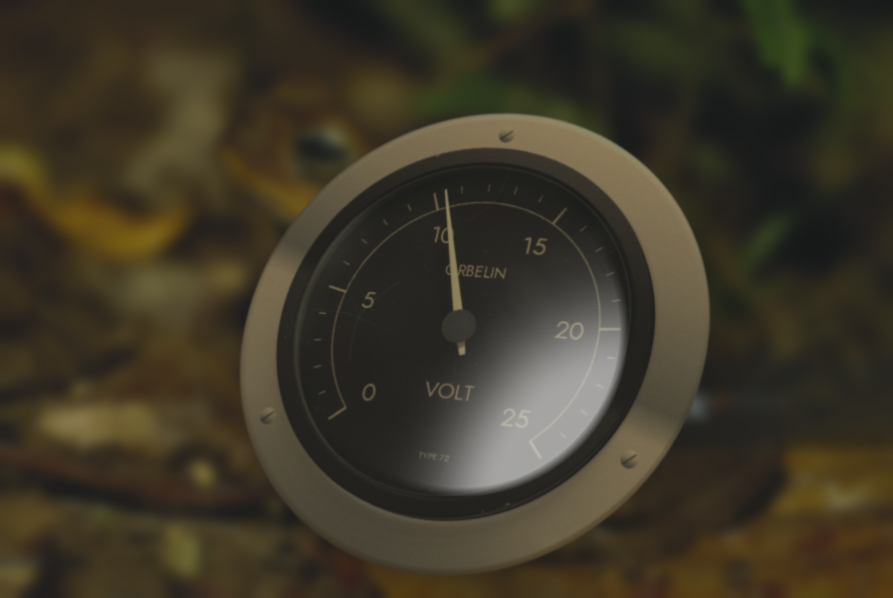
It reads 10.5 V
